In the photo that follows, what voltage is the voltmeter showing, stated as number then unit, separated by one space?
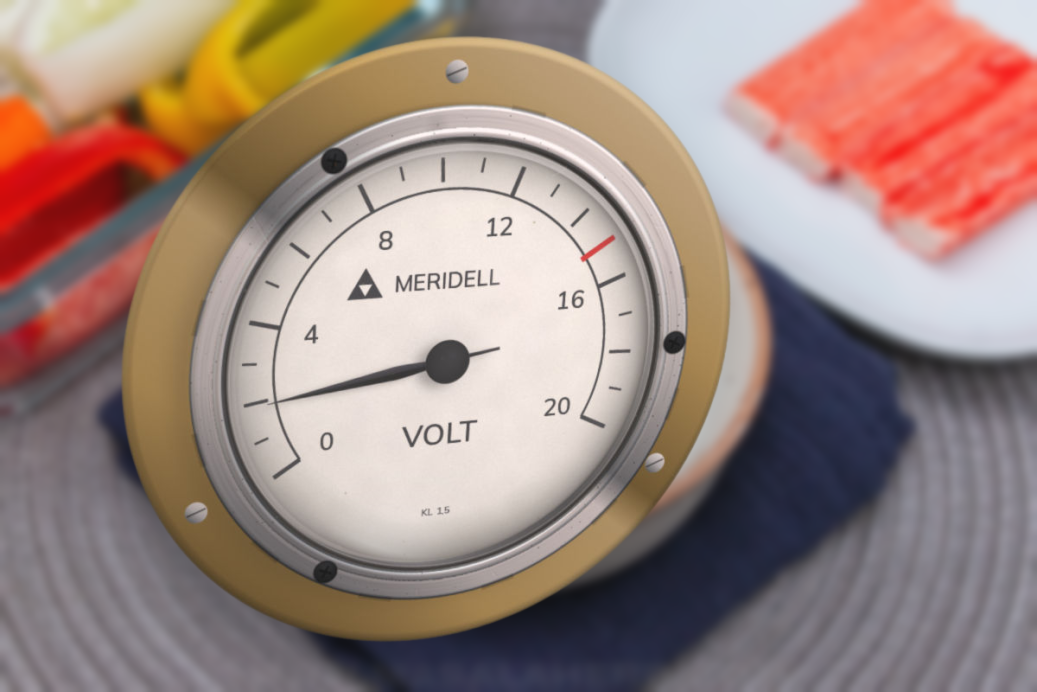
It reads 2 V
